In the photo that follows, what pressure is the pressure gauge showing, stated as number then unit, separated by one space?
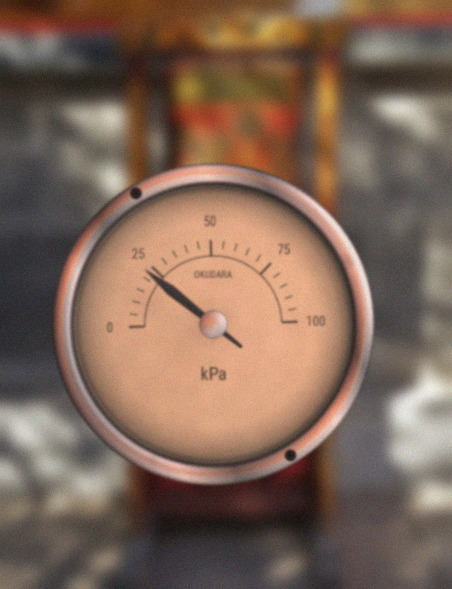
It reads 22.5 kPa
